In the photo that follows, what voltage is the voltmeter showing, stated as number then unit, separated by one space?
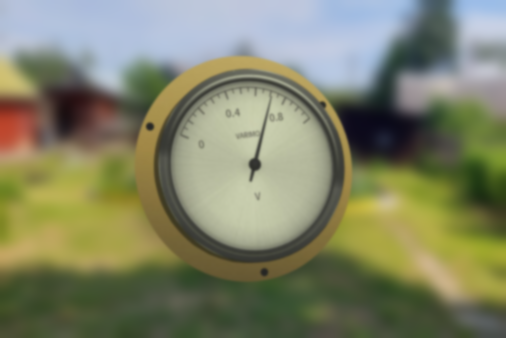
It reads 0.7 V
